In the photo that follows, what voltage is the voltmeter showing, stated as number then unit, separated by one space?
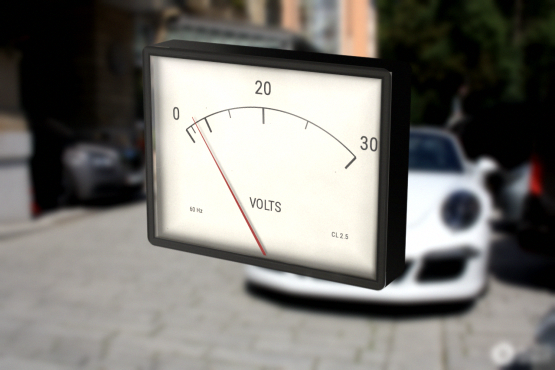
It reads 7.5 V
